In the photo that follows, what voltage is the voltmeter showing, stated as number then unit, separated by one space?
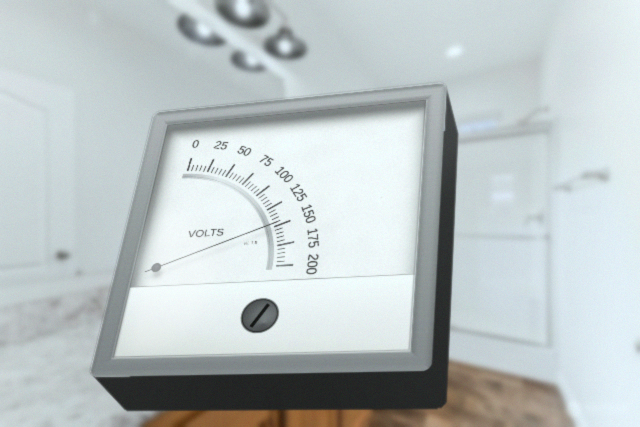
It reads 150 V
